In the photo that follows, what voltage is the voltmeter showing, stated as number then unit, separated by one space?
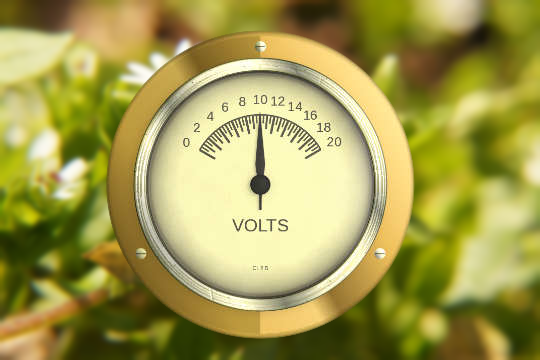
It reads 10 V
